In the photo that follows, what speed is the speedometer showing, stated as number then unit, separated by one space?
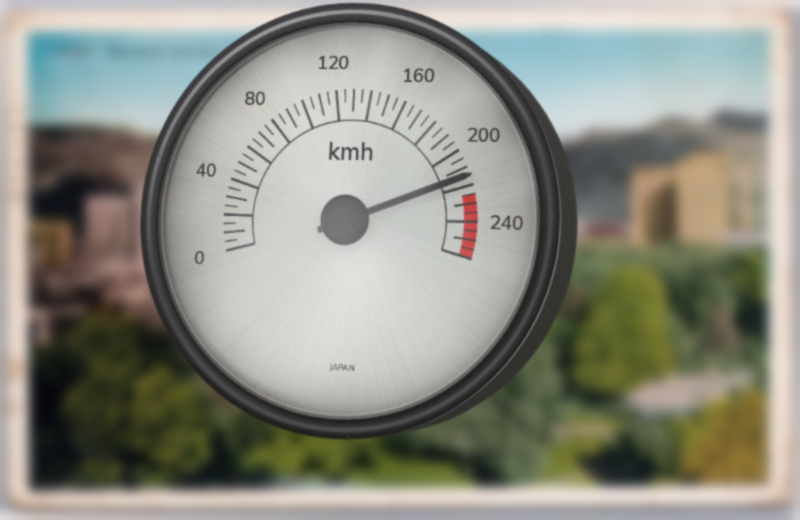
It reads 215 km/h
